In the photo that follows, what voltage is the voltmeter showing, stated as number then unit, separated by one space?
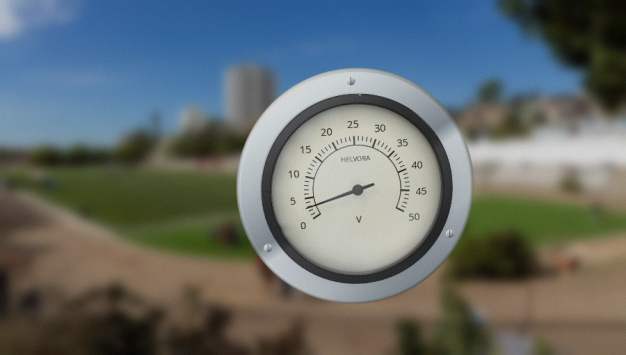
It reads 3 V
